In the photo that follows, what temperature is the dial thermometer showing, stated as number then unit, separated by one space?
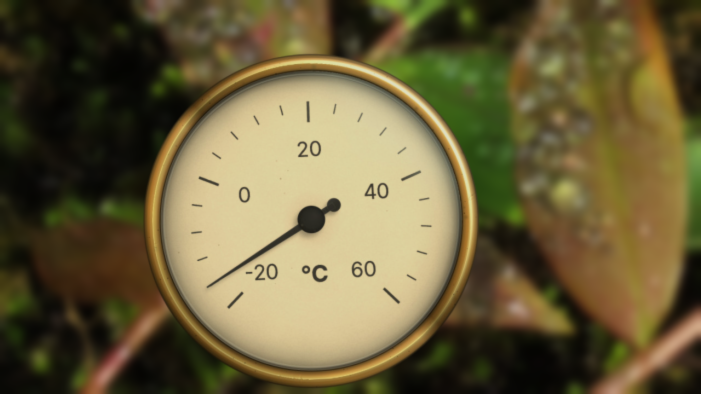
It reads -16 °C
